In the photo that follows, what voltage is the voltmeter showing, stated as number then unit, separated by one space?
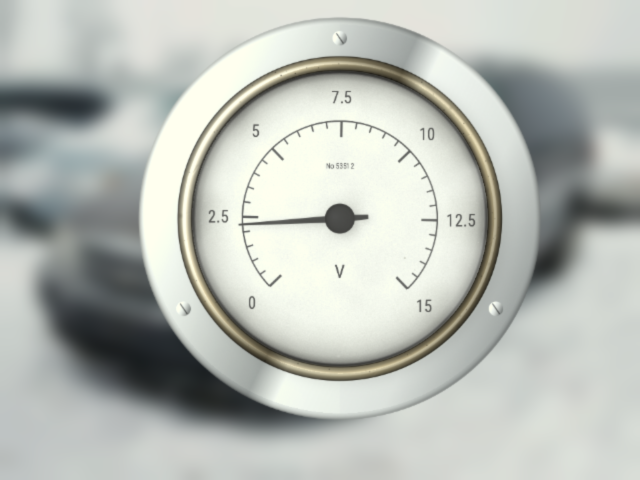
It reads 2.25 V
